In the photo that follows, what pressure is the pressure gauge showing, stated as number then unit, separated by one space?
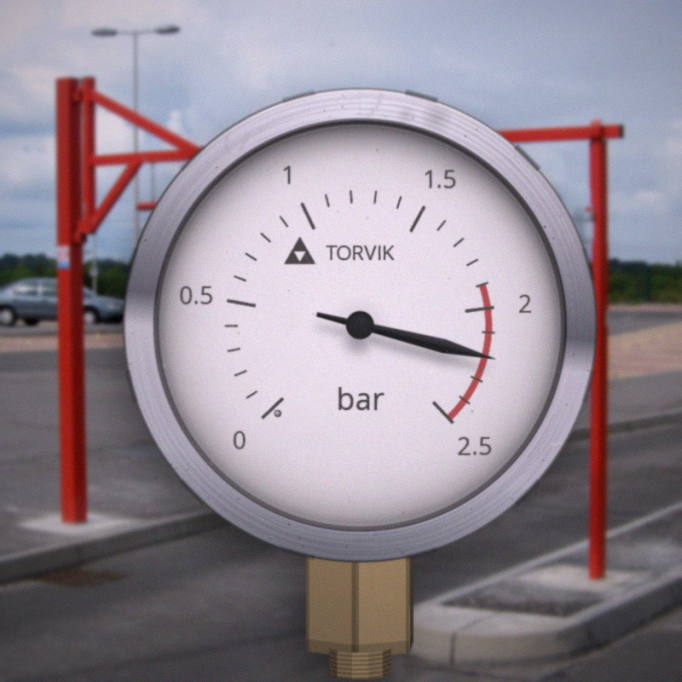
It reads 2.2 bar
